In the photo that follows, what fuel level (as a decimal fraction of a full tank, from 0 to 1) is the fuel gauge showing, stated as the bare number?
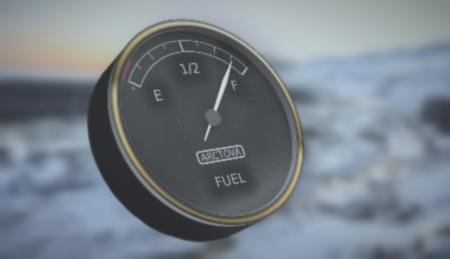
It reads 0.875
